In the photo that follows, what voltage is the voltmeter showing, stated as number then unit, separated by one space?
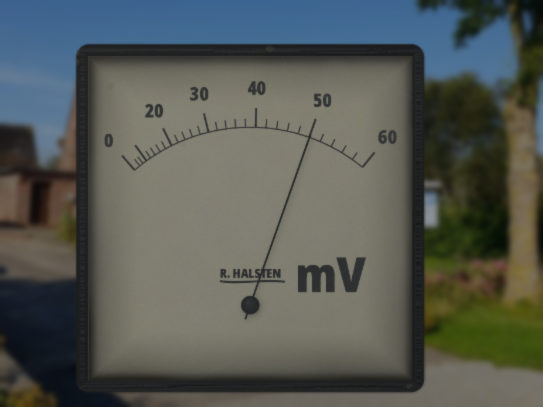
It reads 50 mV
